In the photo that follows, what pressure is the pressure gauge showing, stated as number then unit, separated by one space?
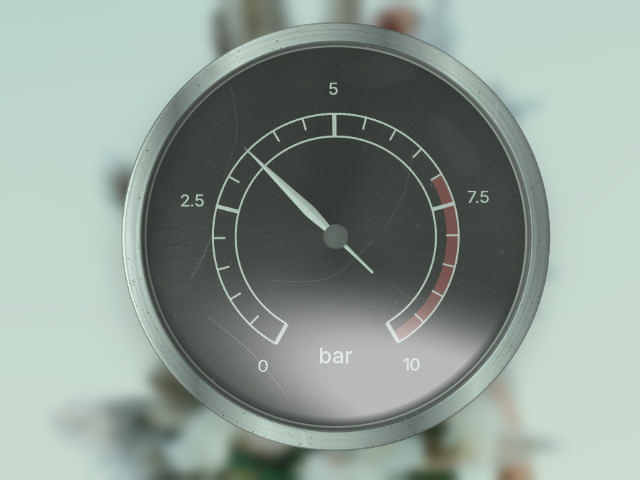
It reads 3.5 bar
